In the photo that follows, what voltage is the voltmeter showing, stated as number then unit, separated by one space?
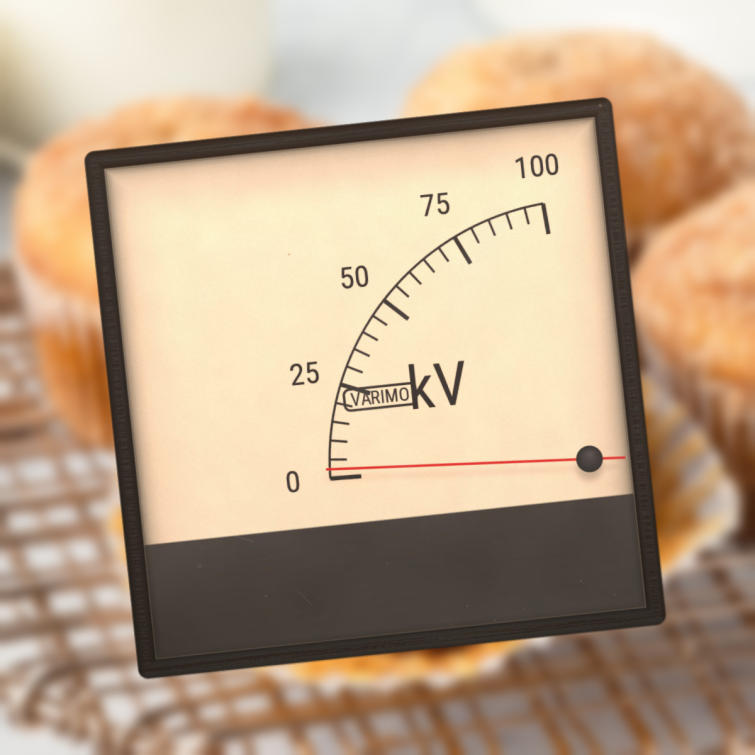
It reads 2.5 kV
